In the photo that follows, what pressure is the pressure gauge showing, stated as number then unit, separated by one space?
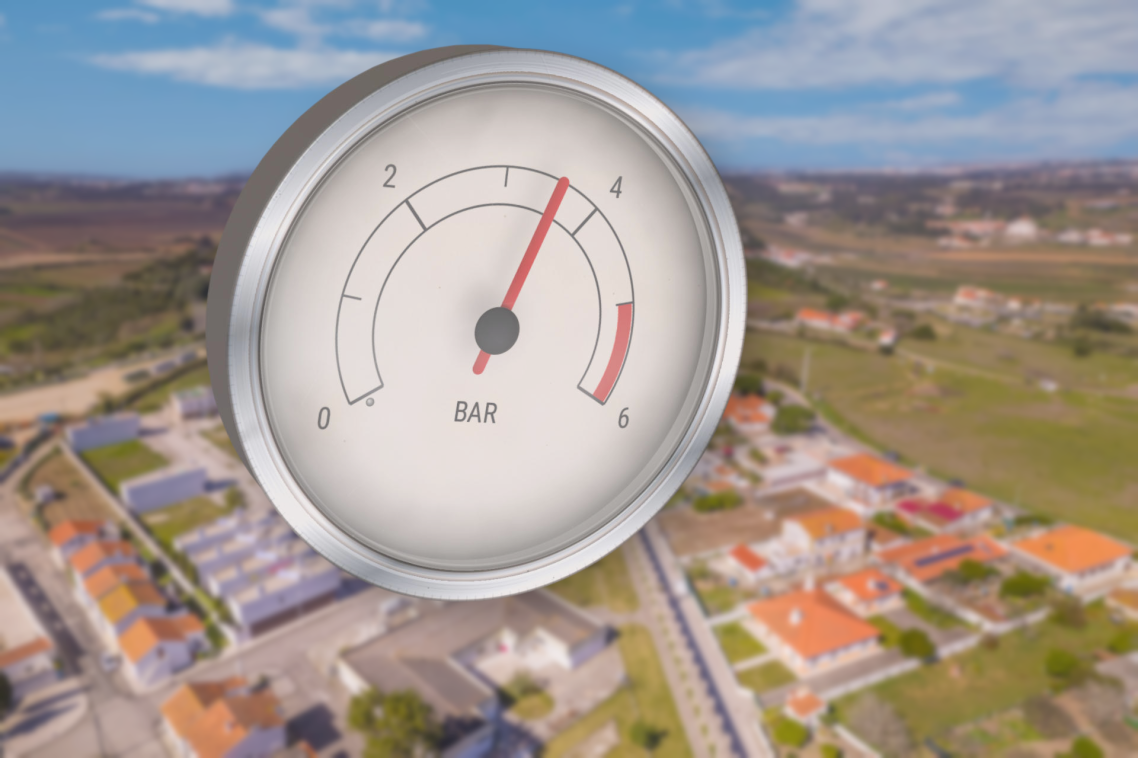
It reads 3.5 bar
